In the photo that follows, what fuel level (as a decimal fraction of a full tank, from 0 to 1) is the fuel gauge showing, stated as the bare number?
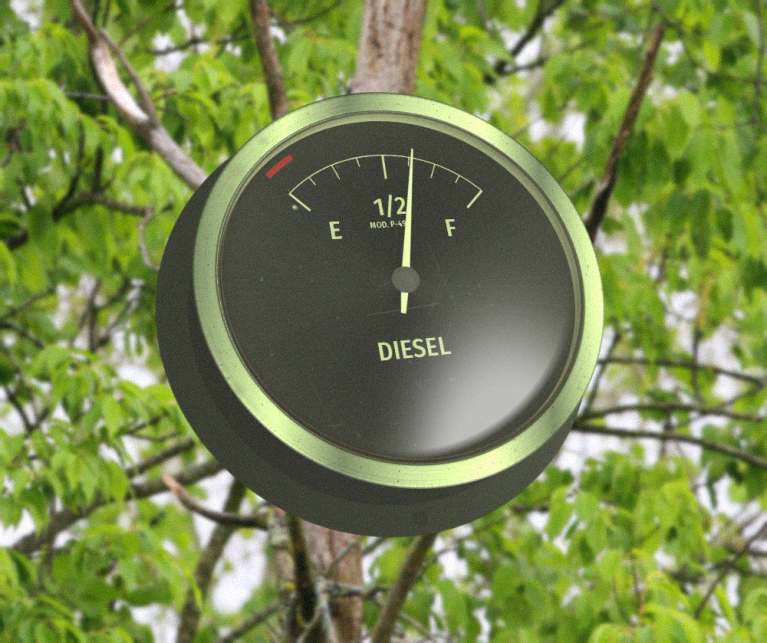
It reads 0.625
